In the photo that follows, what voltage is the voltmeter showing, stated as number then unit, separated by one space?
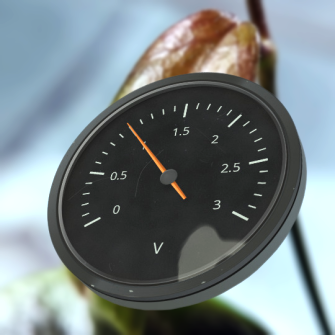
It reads 1 V
